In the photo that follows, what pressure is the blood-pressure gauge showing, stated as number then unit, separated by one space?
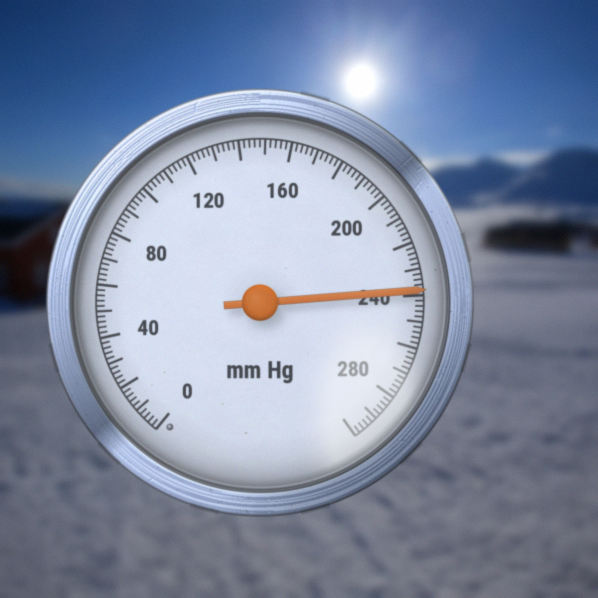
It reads 238 mmHg
